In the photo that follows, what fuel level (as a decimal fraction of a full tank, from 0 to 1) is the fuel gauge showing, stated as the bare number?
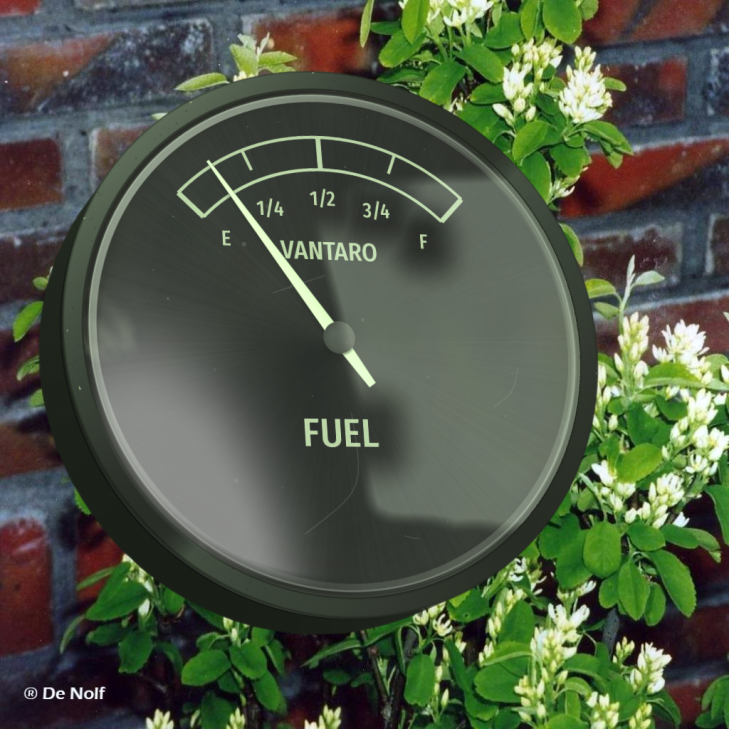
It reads 0.125
